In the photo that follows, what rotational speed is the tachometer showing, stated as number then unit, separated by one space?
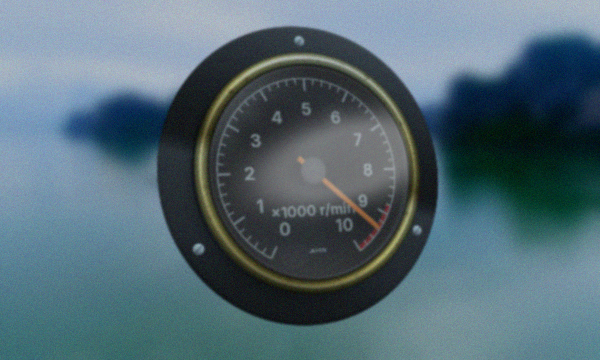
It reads 9400 rpm
